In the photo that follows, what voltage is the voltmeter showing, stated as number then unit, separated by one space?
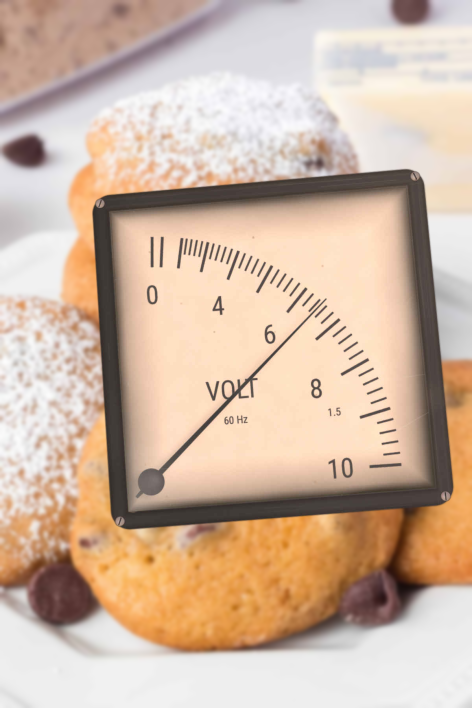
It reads 6.5 V
